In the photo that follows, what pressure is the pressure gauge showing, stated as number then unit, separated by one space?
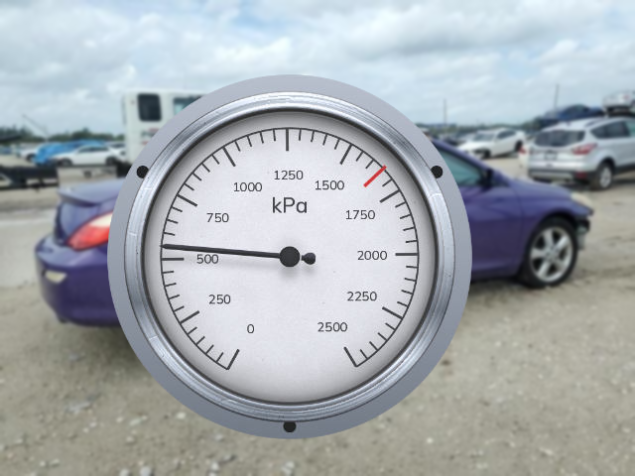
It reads 550 kPa
